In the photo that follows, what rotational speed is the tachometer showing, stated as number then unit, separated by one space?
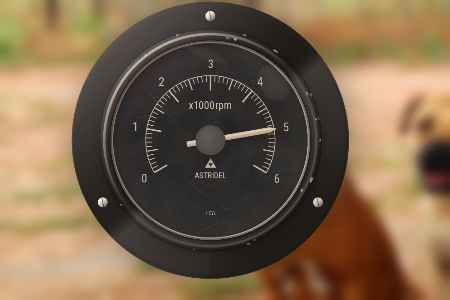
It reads 5000 rpm
